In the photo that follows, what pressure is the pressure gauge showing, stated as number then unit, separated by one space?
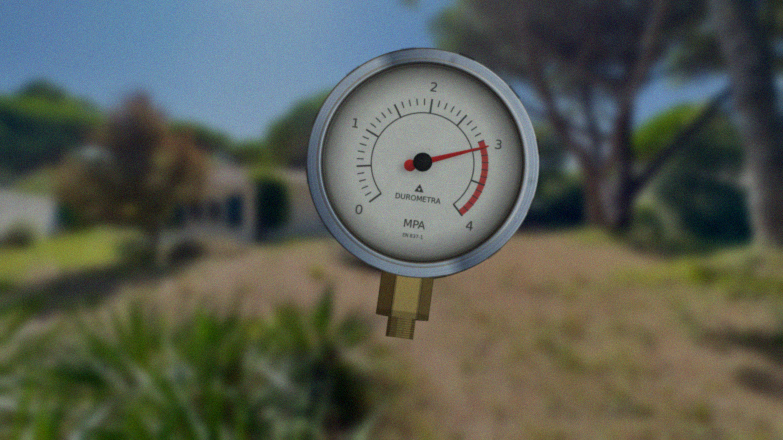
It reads 3 MPa
